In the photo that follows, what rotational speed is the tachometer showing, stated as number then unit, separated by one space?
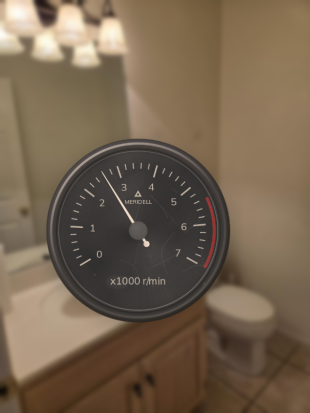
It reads 2600 rpm
